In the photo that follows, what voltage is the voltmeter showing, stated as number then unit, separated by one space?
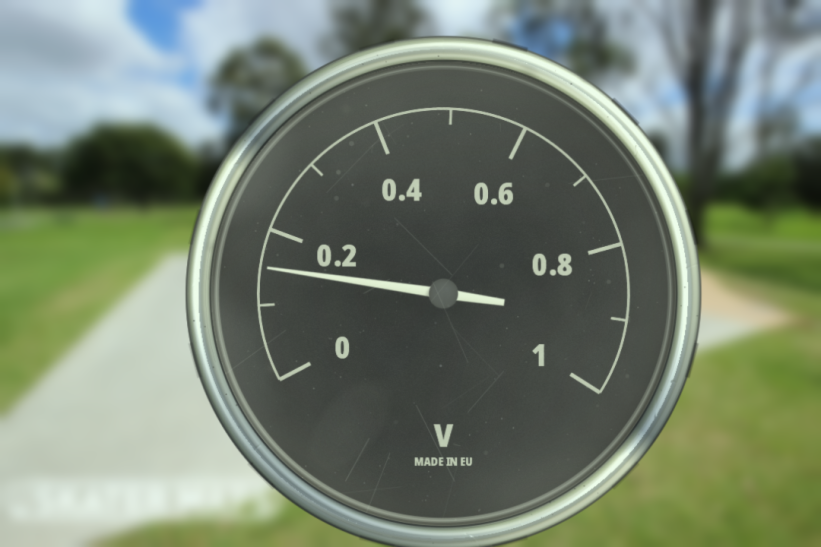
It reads 0.15 V
